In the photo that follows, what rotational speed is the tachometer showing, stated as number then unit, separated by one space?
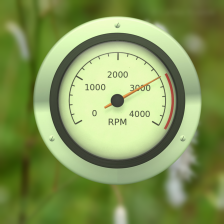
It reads 3000 rpm
